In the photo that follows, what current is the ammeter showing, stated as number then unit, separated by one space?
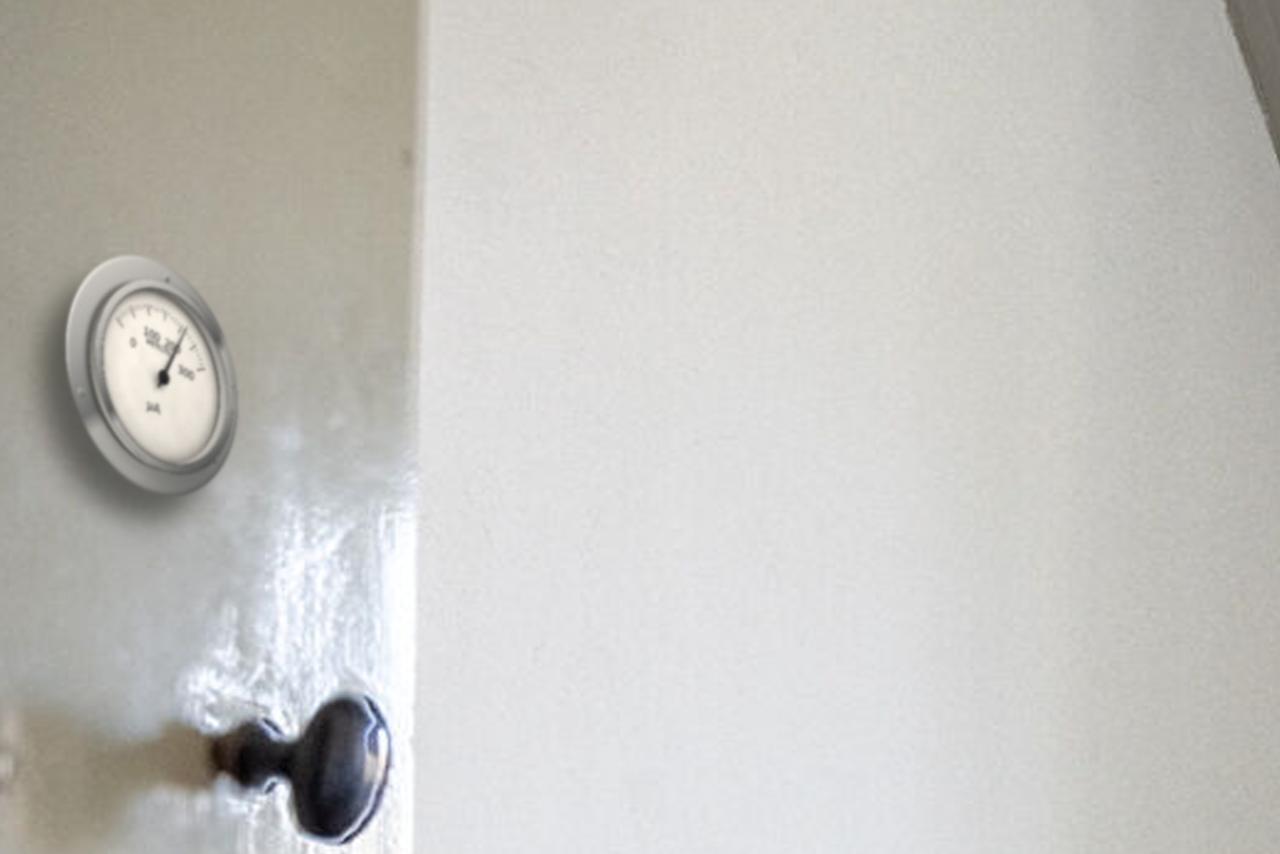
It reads 200 µA
